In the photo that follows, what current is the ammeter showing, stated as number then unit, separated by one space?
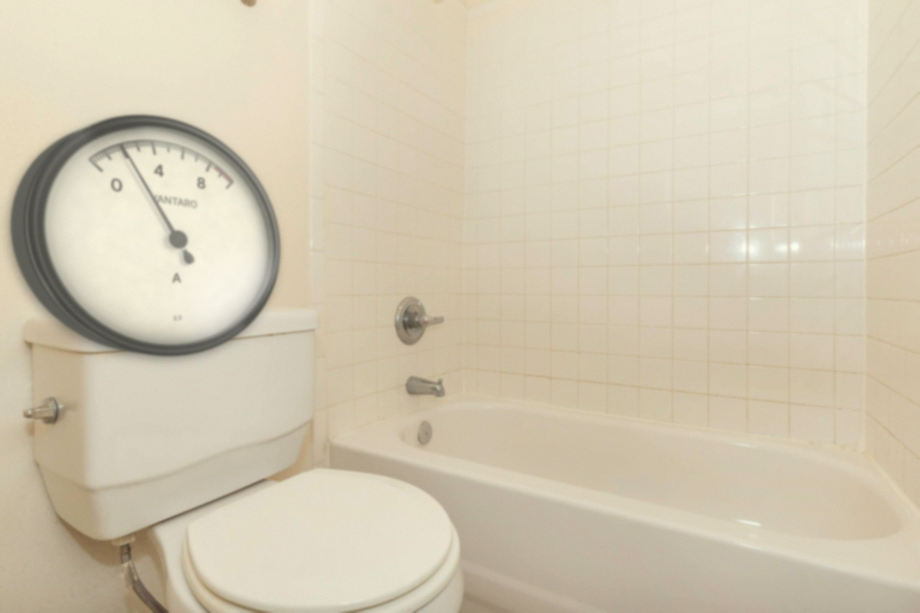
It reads 2 A
